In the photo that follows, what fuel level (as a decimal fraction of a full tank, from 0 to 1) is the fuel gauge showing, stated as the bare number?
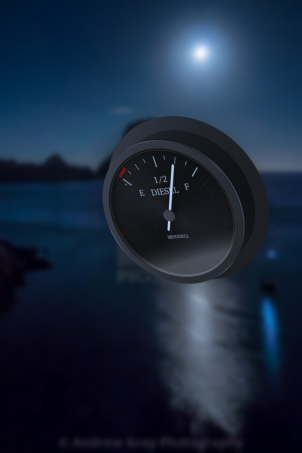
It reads 0.75
